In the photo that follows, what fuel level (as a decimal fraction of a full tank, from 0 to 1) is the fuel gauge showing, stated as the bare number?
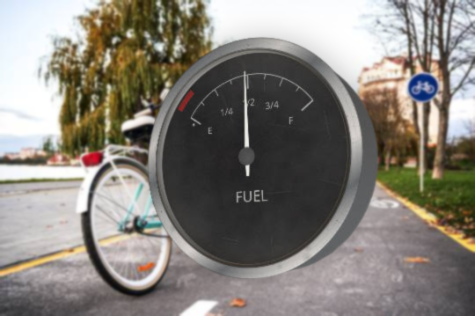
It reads 0.5
